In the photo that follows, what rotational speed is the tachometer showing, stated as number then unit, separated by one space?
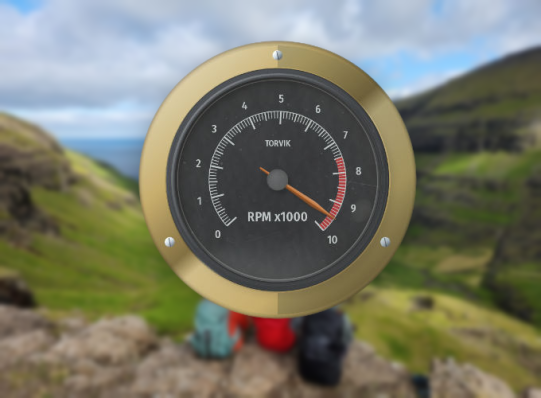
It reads 9500 rpm
